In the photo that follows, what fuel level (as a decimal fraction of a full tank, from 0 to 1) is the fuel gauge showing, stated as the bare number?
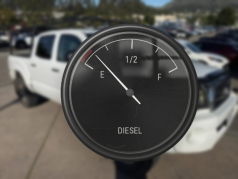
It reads 0.125
